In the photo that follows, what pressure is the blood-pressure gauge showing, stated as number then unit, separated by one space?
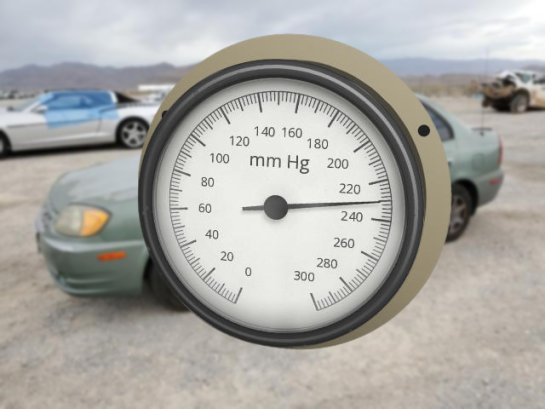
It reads 230 mmHg
